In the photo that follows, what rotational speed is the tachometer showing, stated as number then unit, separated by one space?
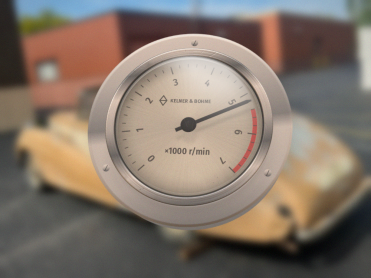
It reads 5200 rpm
